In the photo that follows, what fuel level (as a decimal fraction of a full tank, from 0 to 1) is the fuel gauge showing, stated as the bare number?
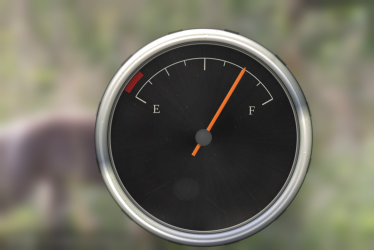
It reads 0.75
